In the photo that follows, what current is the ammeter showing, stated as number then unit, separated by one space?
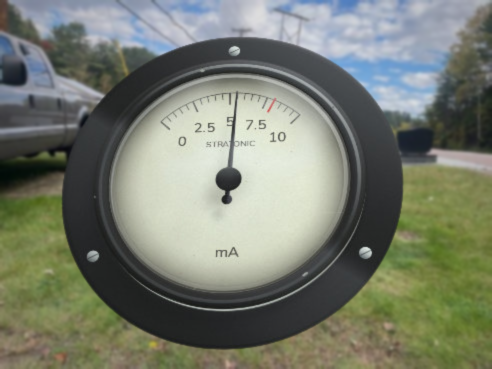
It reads 5.5 mA
